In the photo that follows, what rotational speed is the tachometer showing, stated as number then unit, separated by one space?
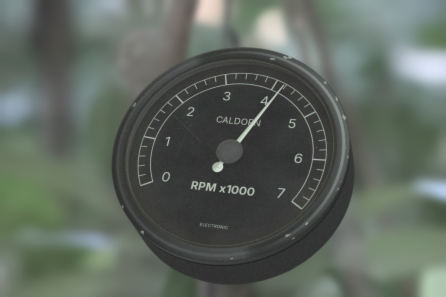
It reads 4200 rpm
